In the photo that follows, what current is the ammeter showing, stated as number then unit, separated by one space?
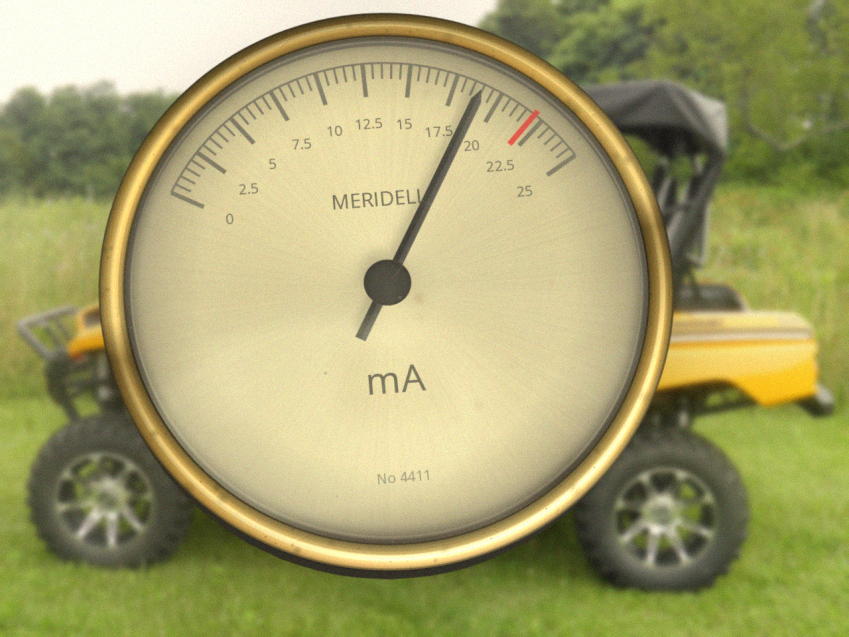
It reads 19 mA
